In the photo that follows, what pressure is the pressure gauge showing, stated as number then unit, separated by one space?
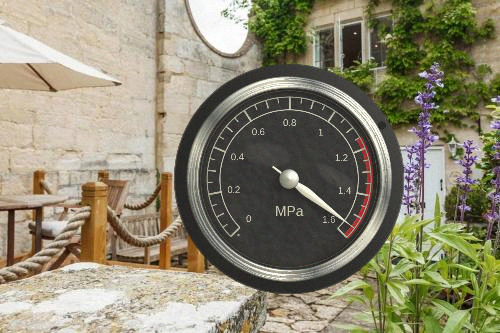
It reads 1.55 MPa
